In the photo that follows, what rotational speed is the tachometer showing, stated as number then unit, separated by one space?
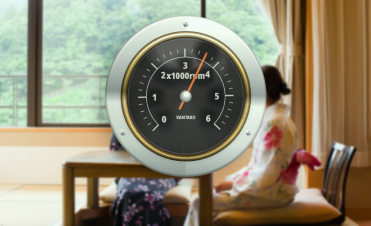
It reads 3600 rpm
